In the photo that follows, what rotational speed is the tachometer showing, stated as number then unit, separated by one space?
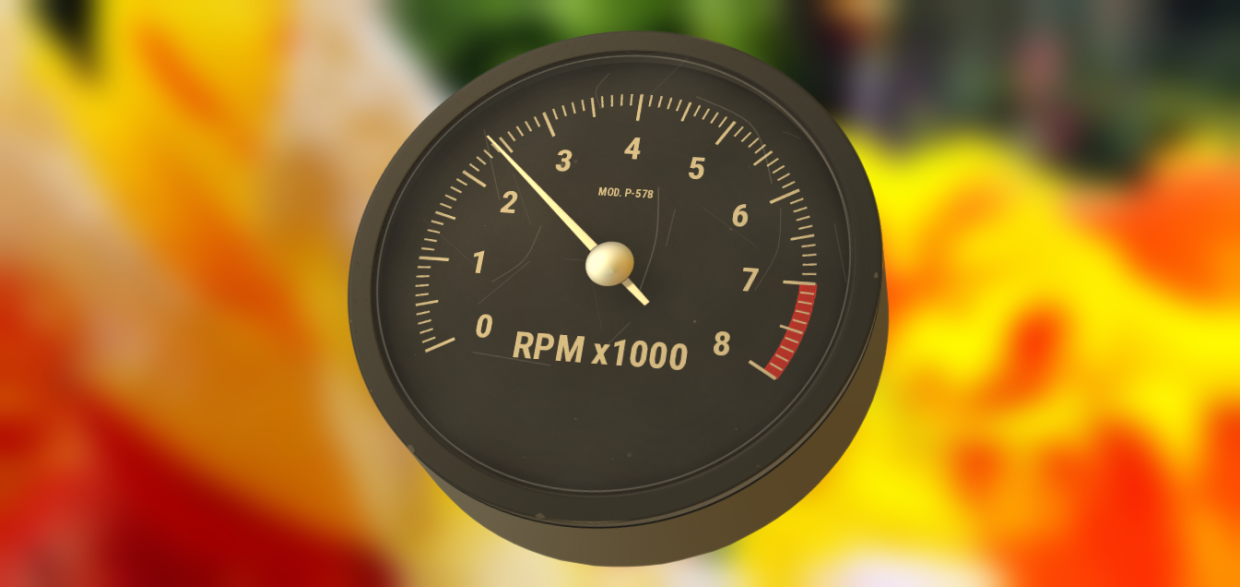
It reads 2400 rpm
